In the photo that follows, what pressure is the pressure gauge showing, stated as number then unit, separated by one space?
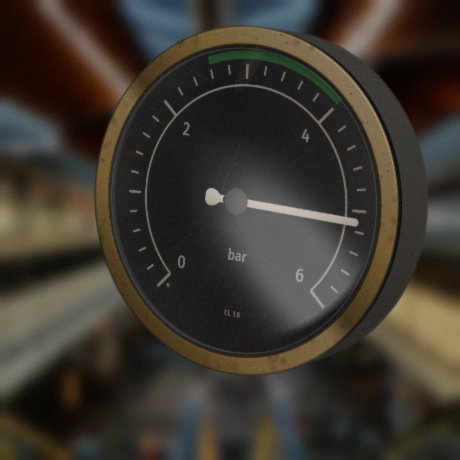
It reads 5.1 bar
